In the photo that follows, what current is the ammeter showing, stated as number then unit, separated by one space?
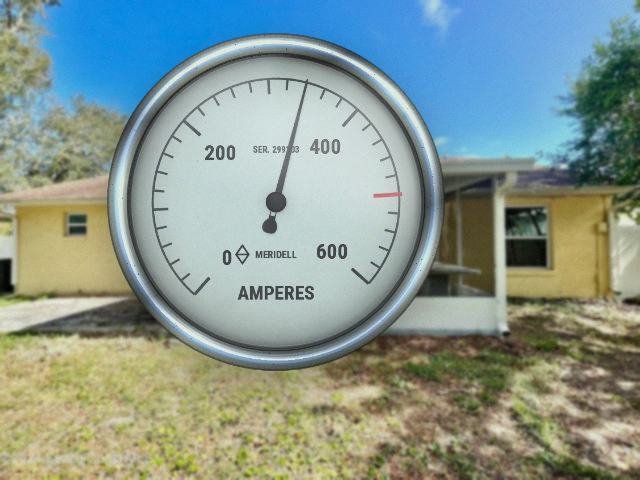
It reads 340 A
